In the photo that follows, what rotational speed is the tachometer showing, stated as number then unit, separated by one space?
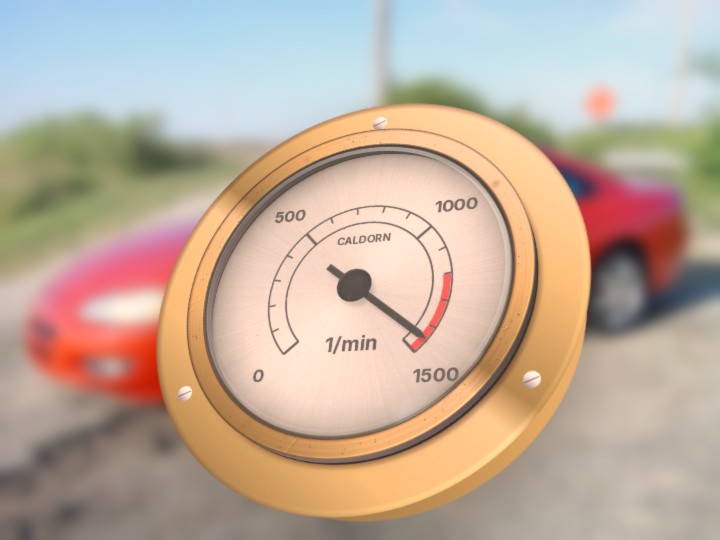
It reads 1450 rpm
